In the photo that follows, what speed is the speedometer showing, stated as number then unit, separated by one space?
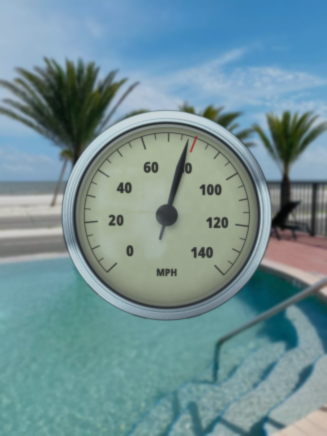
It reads 77.5 mph
